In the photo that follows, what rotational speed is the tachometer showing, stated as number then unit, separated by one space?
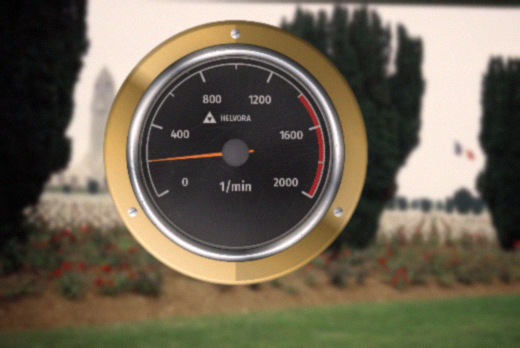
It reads 200 rpm
